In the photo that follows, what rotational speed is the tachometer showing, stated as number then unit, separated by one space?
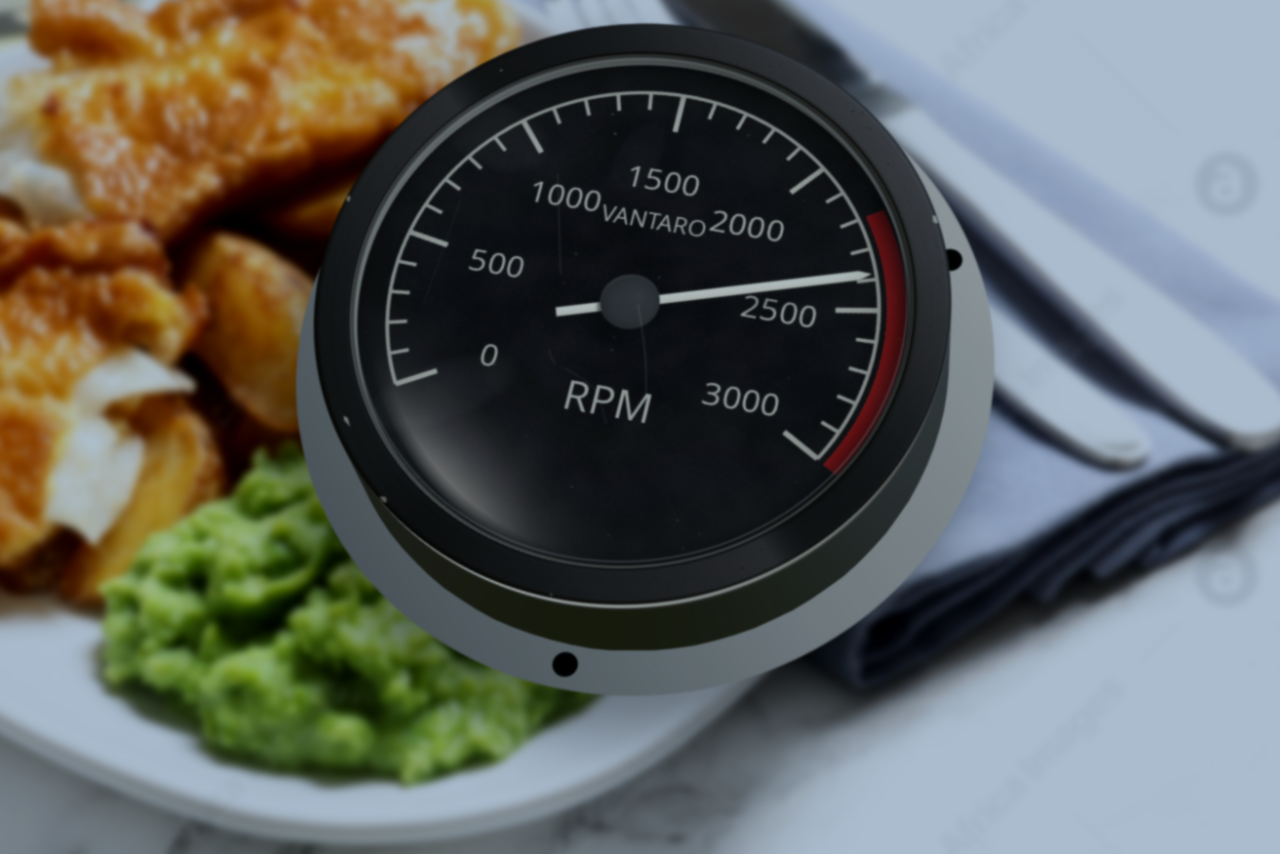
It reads 2400 rpm
